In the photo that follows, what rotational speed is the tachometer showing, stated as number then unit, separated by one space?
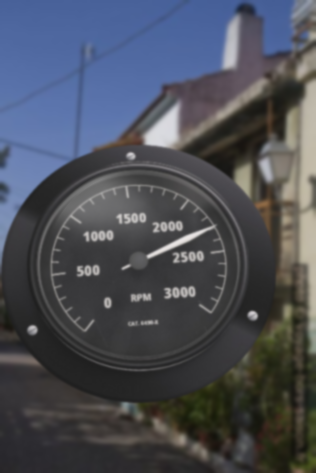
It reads 2300 rpm
